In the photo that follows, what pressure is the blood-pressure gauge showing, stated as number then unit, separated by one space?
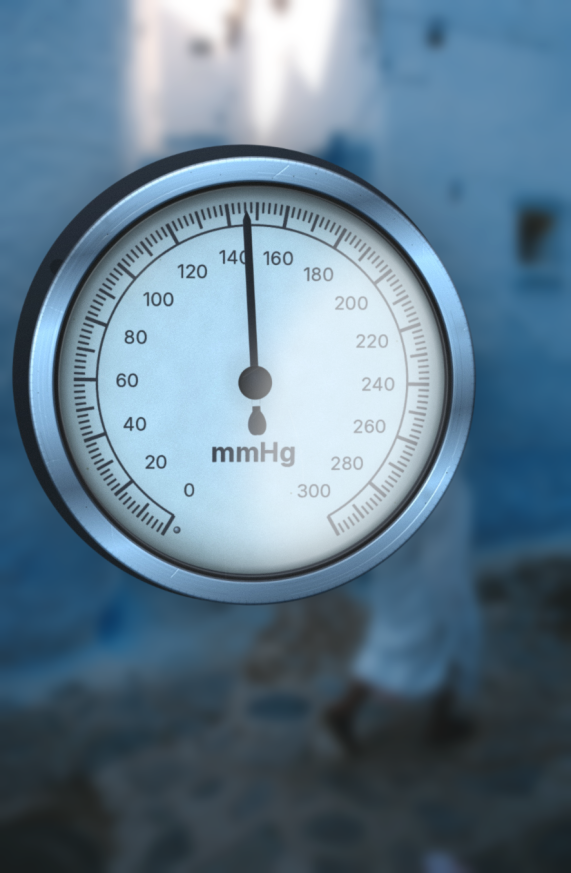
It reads 146 mmHg
